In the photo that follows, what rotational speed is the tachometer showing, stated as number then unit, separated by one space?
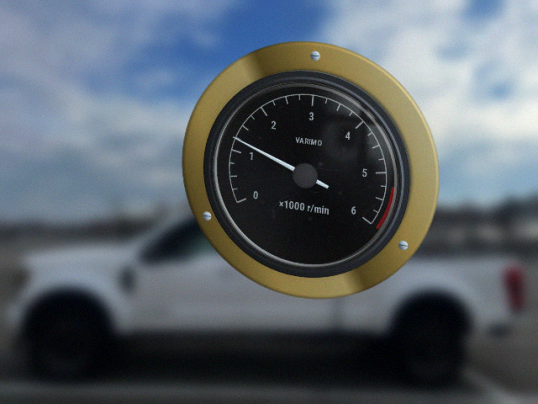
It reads 1250 rpm
